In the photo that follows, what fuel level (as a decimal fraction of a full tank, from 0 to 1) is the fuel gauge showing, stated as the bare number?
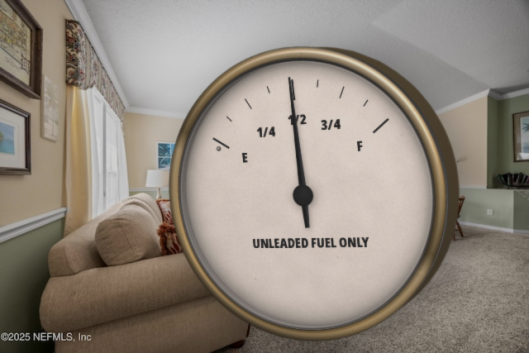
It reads 0.5
